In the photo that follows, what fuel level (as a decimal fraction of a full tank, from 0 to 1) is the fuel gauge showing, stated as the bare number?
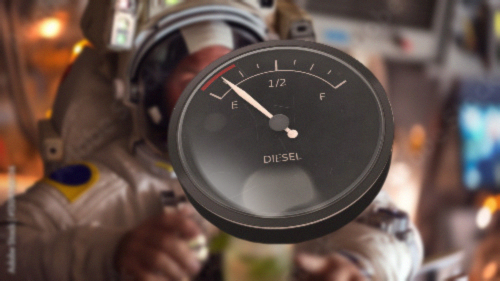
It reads 0.125
